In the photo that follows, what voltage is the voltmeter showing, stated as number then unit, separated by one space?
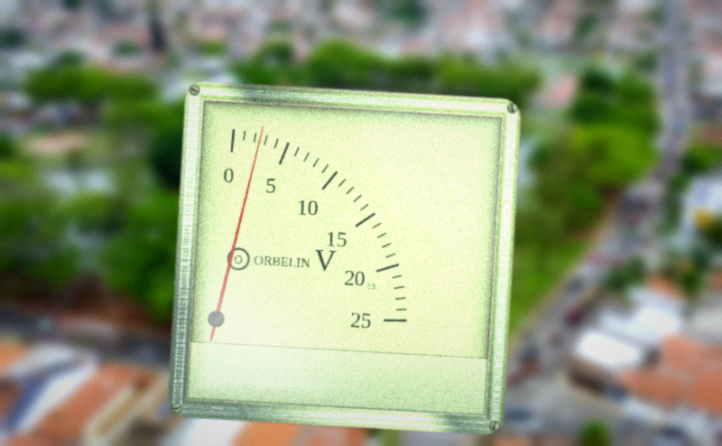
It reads 2.5 V
